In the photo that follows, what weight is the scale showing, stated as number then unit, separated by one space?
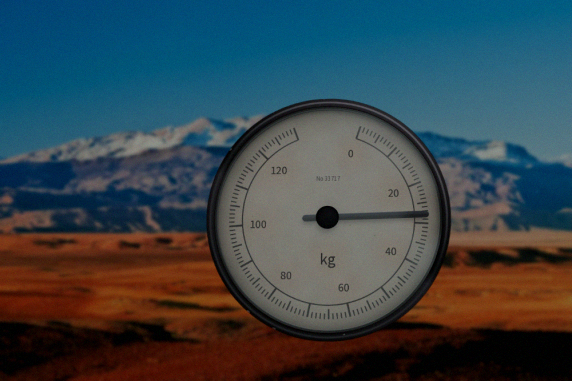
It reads 28 kg
